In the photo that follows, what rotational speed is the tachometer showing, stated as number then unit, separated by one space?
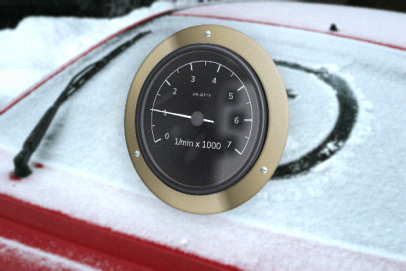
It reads 1000 rpm
